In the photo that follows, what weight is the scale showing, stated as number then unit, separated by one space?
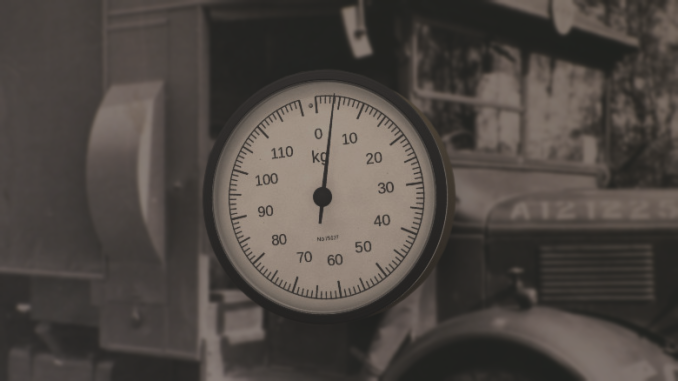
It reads 4 kg
